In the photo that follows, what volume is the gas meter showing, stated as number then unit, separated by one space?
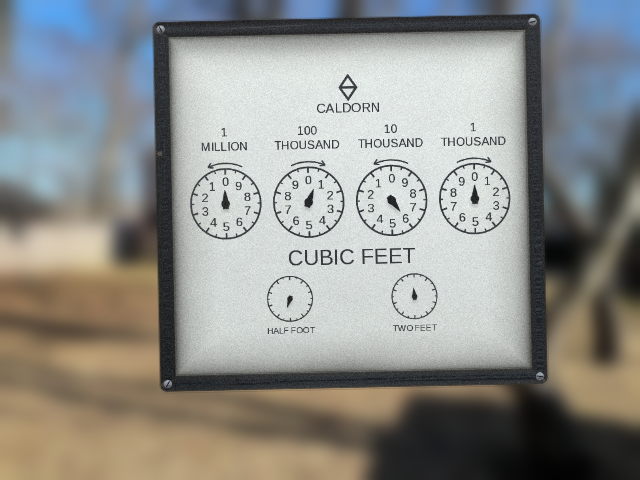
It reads 6000 ft³
